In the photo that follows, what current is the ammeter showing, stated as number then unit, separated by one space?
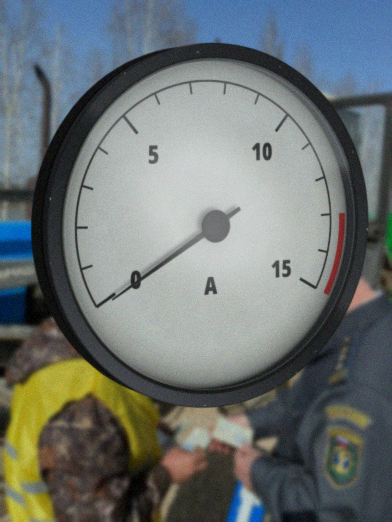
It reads 0 A
